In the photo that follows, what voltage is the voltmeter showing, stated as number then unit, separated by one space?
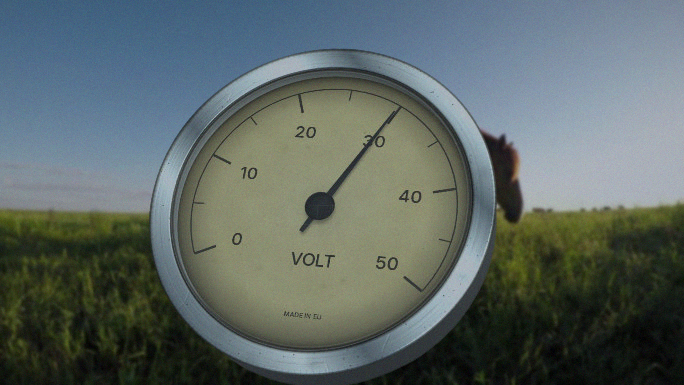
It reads 30 V
